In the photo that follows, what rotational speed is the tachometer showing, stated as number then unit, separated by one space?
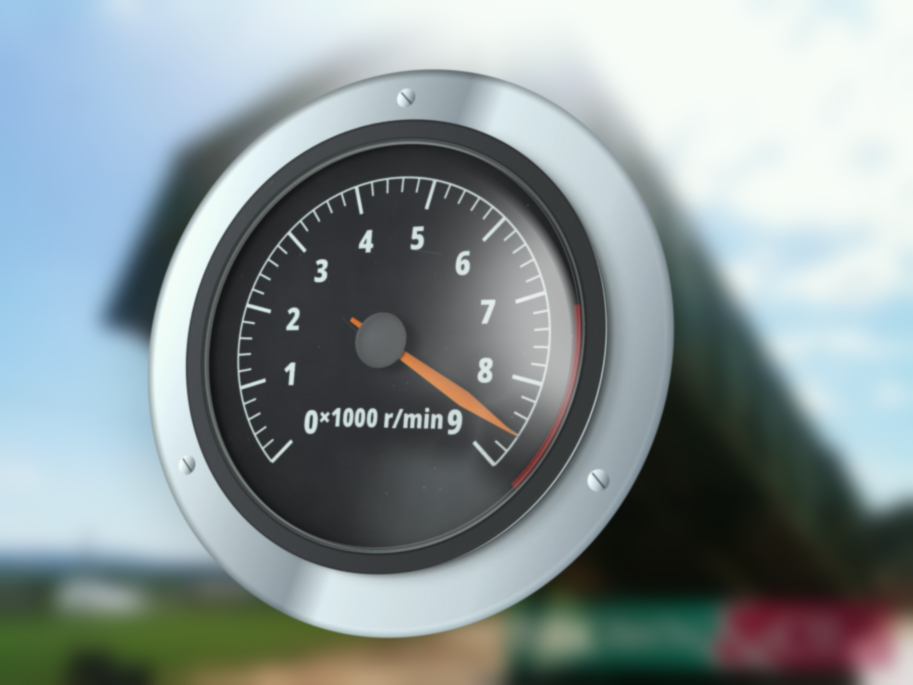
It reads 8600 rpm
